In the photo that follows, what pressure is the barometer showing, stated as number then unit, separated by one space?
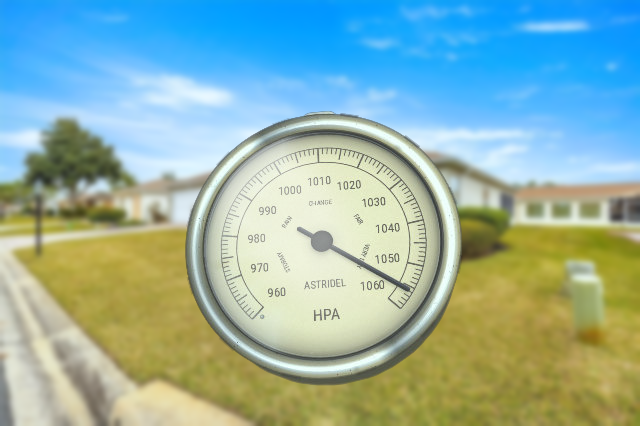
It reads 1056 hPa
